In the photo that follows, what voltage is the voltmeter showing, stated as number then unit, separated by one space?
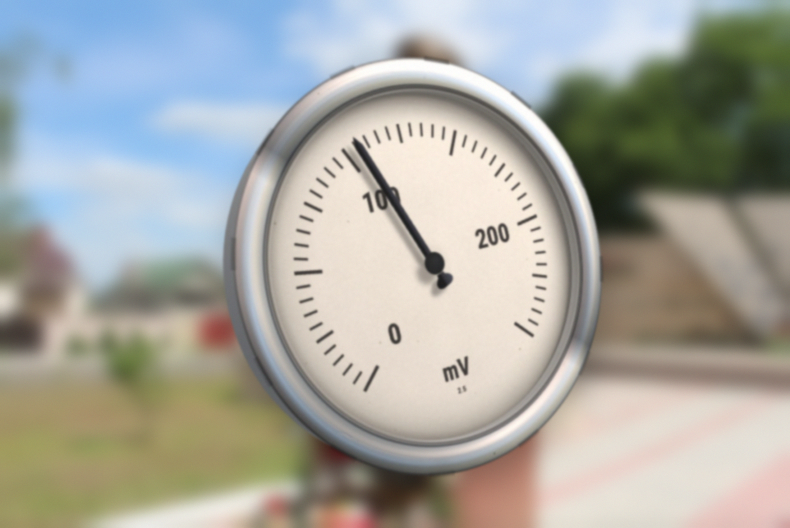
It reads 105 mV
